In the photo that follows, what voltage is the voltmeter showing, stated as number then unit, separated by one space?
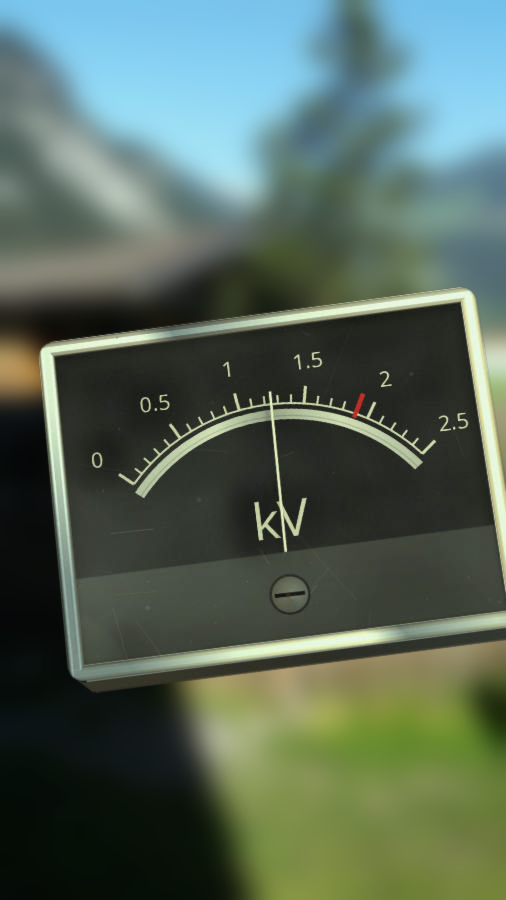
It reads 1.25 kV
